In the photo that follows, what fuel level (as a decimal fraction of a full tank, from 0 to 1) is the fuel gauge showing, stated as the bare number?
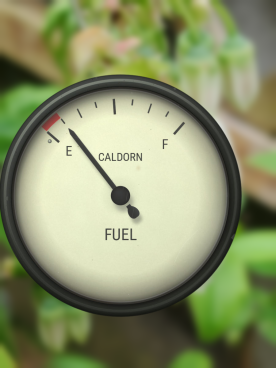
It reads 0.125
